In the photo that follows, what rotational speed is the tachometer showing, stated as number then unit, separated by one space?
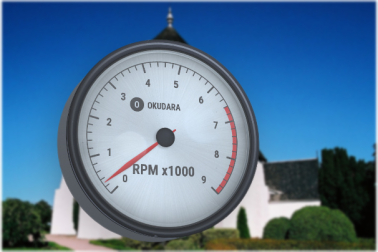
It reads 300 rpm
